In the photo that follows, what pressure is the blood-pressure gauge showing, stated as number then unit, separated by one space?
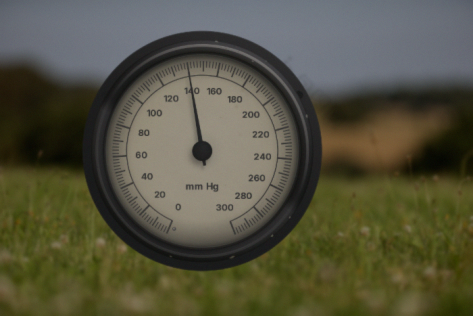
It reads 140 mmHg
